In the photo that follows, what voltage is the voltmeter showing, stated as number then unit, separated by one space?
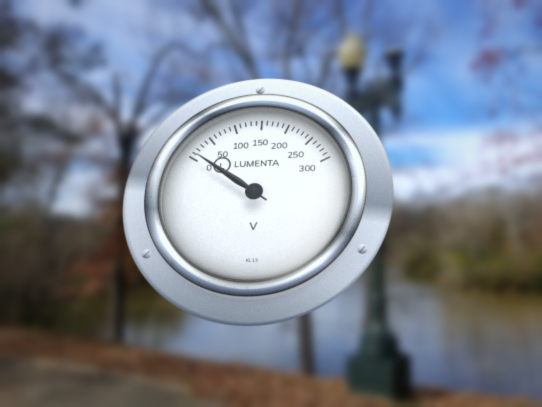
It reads 10 V
